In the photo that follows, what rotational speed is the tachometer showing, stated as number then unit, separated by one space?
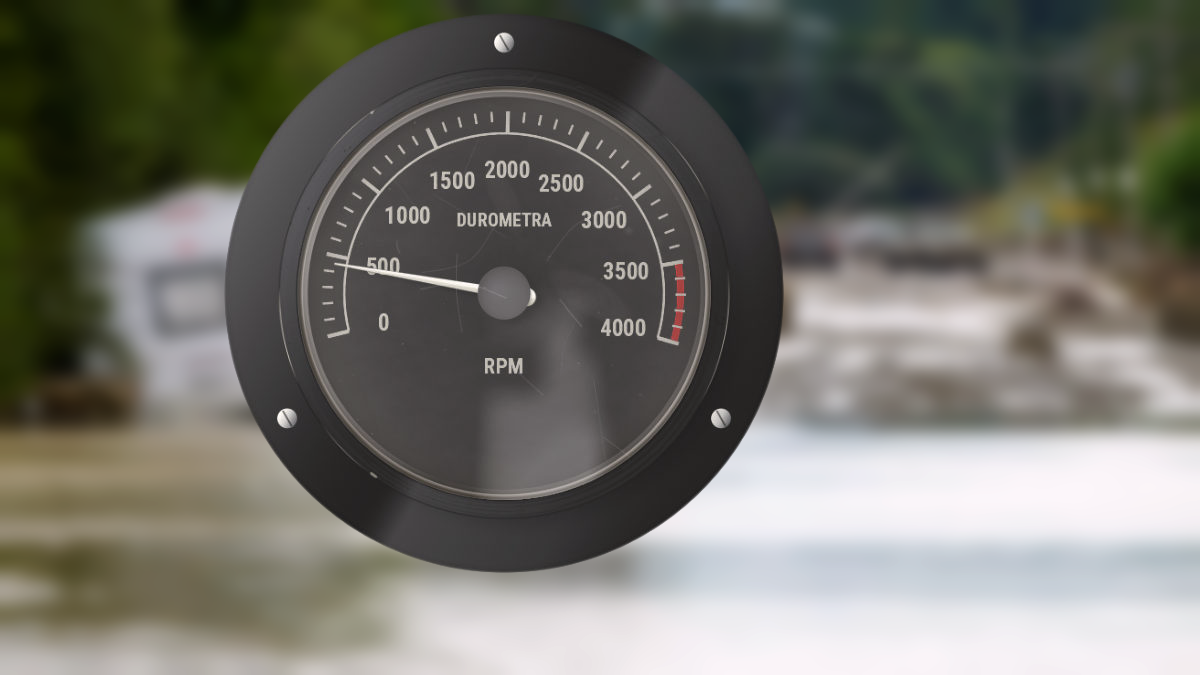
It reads 450 rpm
